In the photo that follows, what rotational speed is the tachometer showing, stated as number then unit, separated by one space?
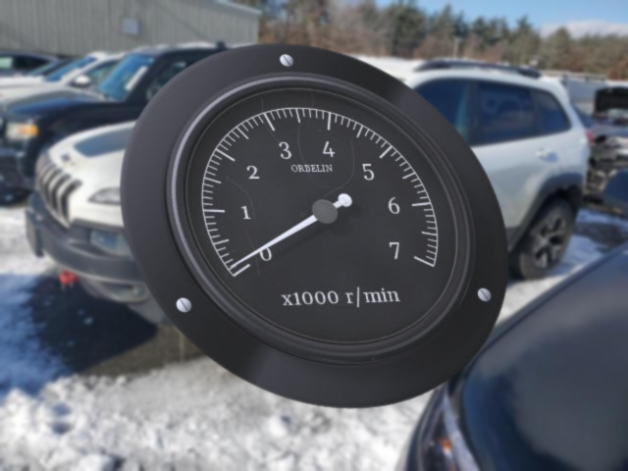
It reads 100 rpm
